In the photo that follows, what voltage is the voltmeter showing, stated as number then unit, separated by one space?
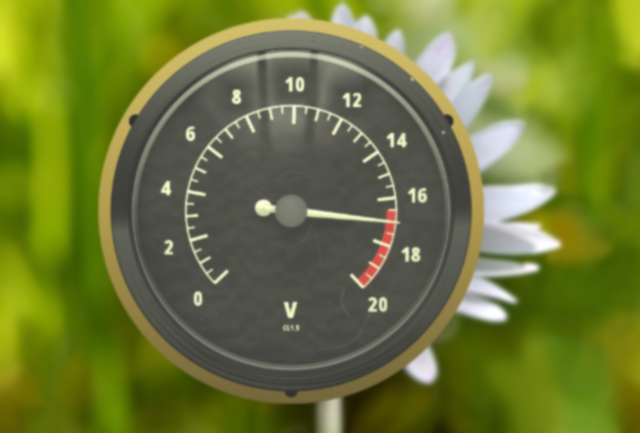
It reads 17 V
